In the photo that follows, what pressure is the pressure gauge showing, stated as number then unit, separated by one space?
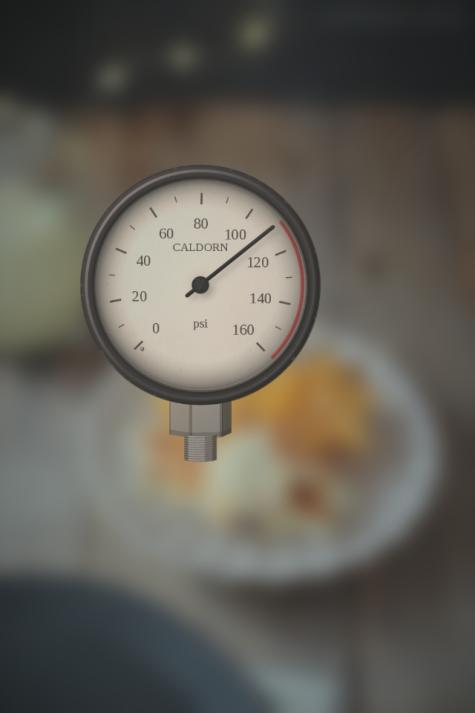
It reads 110 psi
